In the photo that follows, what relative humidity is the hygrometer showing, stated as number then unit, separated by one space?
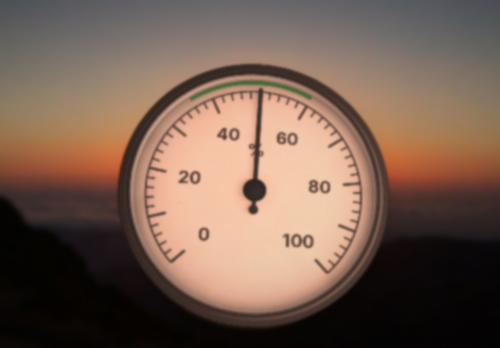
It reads 50 %
